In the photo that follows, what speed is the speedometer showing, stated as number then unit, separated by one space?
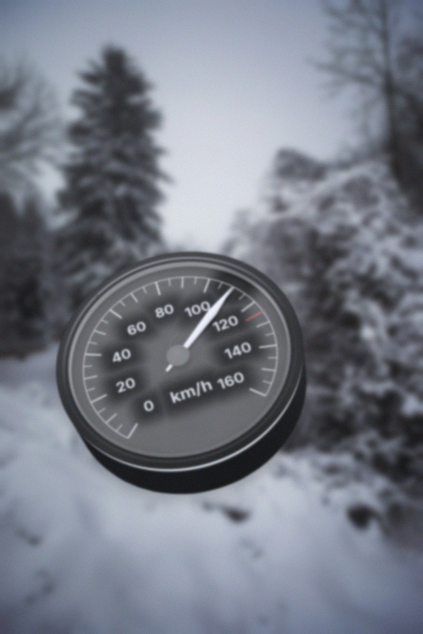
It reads 110 km/h
